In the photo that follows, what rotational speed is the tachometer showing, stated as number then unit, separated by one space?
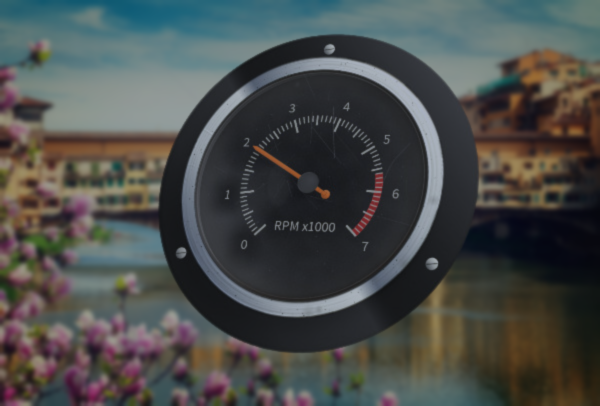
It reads 2000 rpm
